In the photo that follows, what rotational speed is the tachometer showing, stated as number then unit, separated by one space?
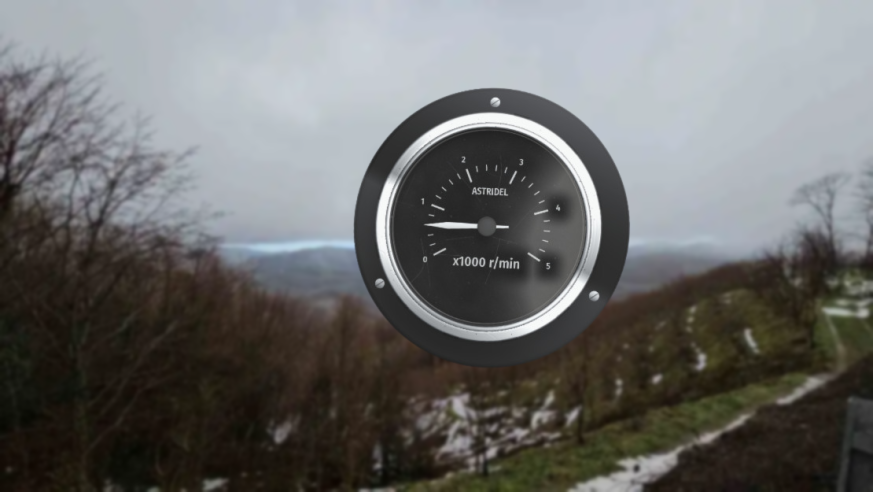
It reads 600 rpm
